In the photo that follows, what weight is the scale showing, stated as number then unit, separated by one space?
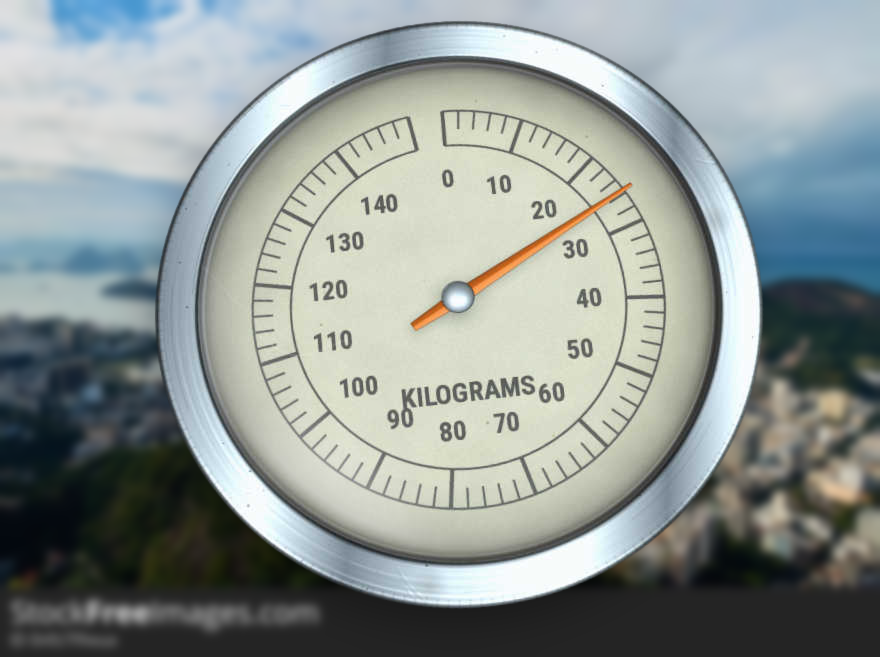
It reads 26 kg
